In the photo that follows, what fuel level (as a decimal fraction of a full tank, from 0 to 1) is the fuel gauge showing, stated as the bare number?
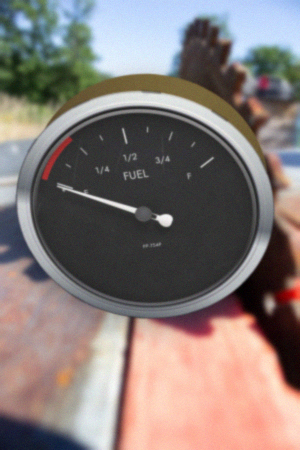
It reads 0
